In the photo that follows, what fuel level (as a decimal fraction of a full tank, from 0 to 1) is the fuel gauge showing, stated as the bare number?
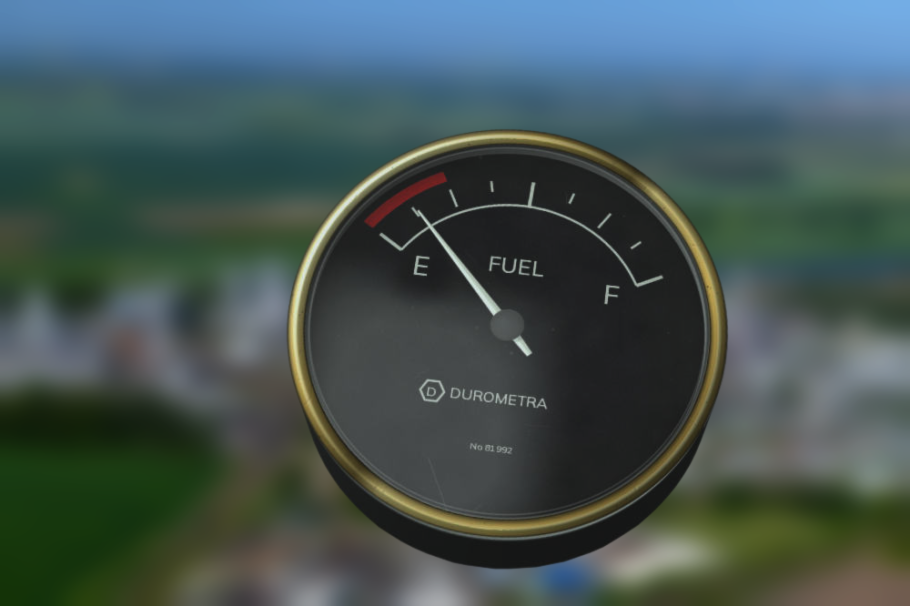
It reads 0.125
